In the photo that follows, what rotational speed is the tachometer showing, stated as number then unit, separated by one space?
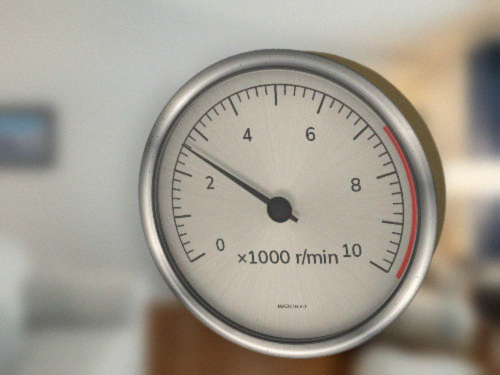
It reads 2600 rpm
